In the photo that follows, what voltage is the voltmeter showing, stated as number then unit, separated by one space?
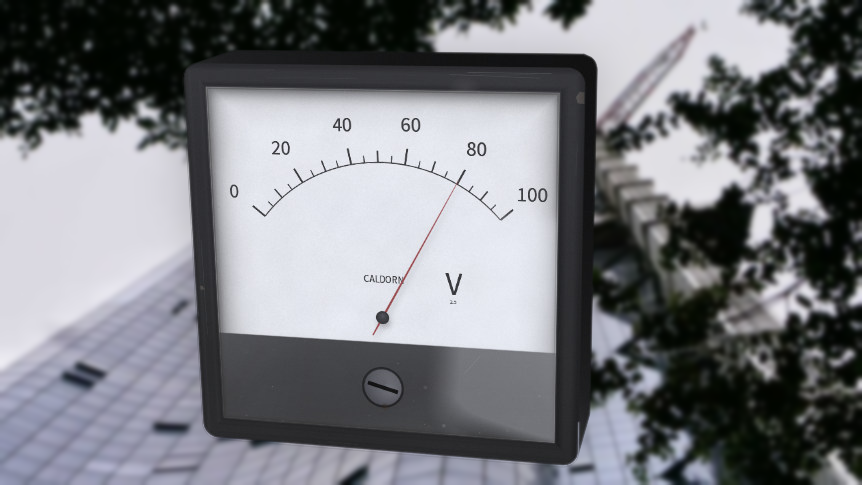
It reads 80 V
